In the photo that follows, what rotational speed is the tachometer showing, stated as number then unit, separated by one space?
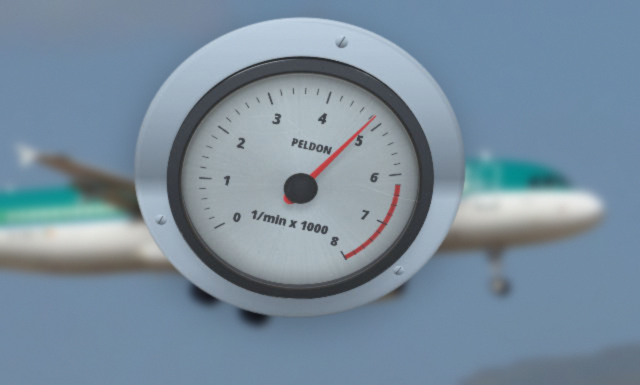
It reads 4800 rpm
